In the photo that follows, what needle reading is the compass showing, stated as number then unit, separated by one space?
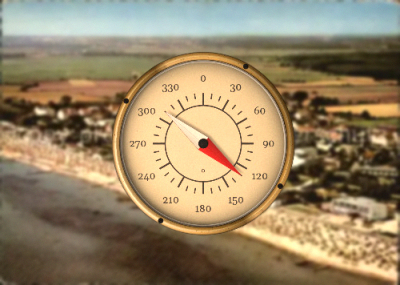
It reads 130 °
